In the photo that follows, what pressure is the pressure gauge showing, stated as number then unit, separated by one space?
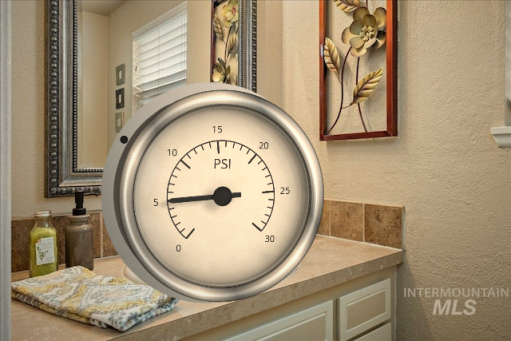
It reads 5 psi
